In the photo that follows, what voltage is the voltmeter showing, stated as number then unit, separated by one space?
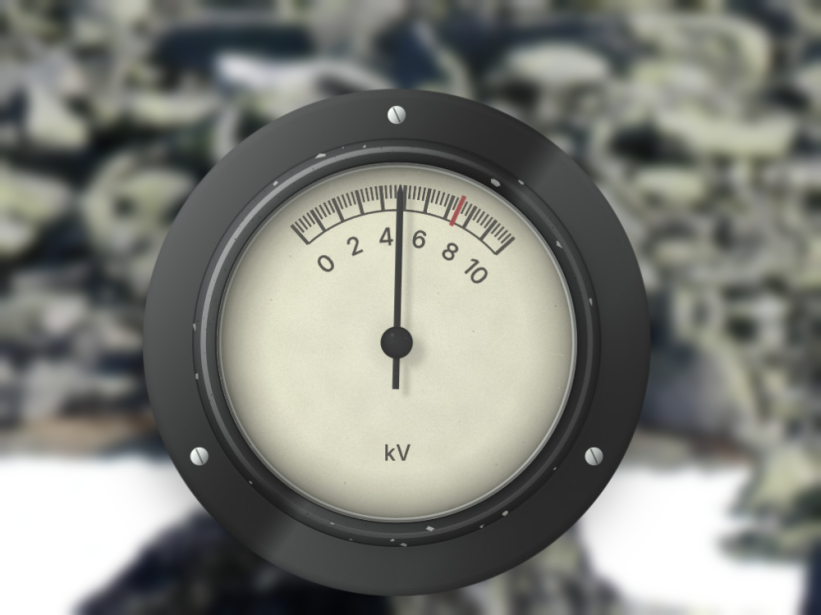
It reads 4.8 kV
